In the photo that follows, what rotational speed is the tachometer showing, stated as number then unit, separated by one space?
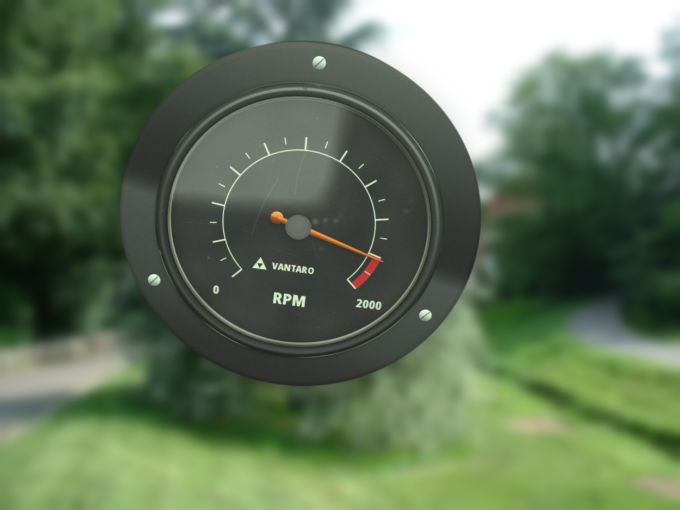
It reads 1800 rpm
